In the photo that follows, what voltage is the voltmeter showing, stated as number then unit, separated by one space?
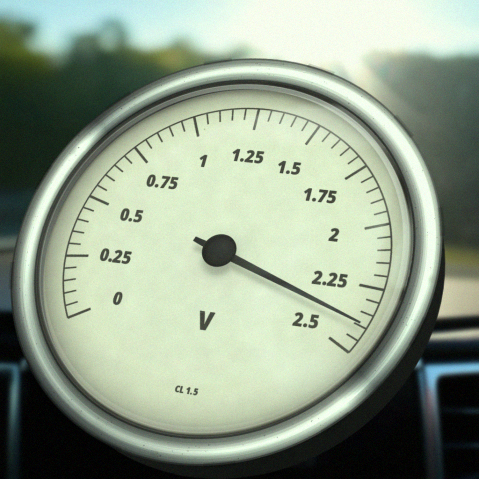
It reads 2.4 V
